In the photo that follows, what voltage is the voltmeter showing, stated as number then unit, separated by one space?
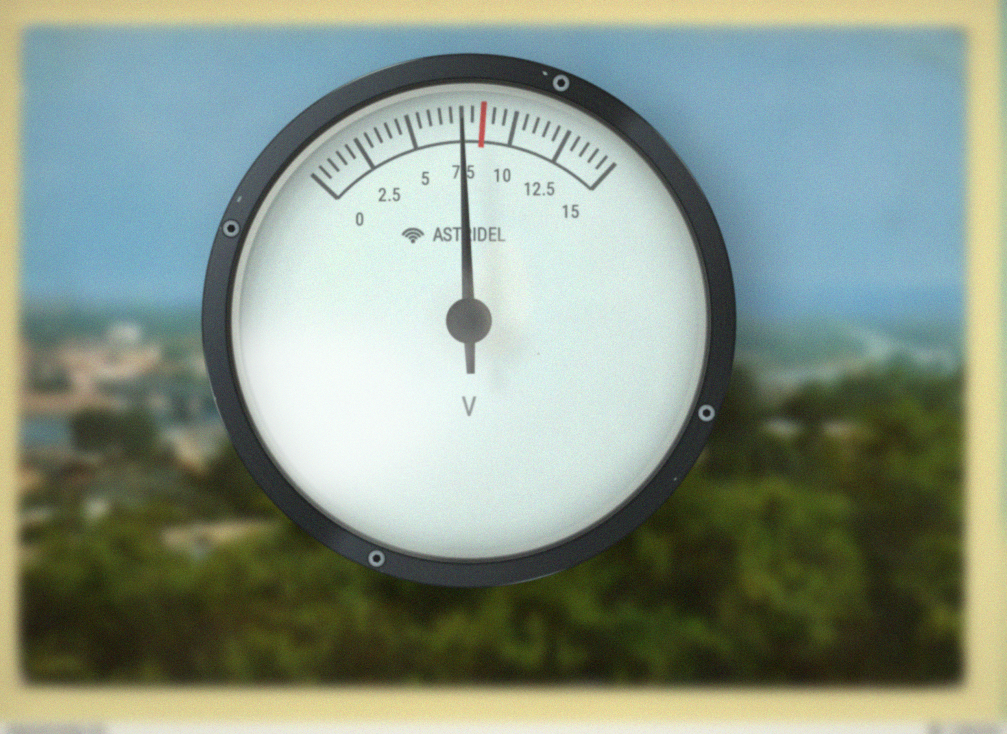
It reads 7.5 V
